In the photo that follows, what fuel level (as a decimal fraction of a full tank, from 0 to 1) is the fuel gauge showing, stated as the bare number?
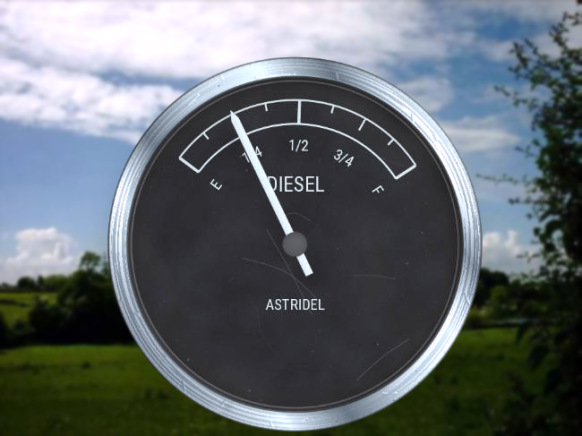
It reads 0.25
